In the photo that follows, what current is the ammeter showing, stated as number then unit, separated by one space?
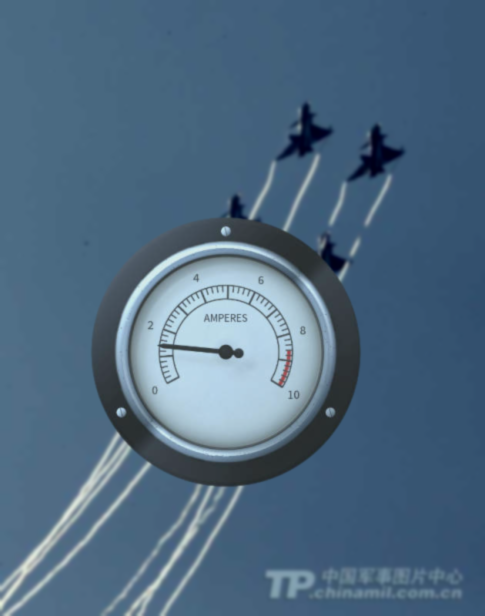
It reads 1.4 A
